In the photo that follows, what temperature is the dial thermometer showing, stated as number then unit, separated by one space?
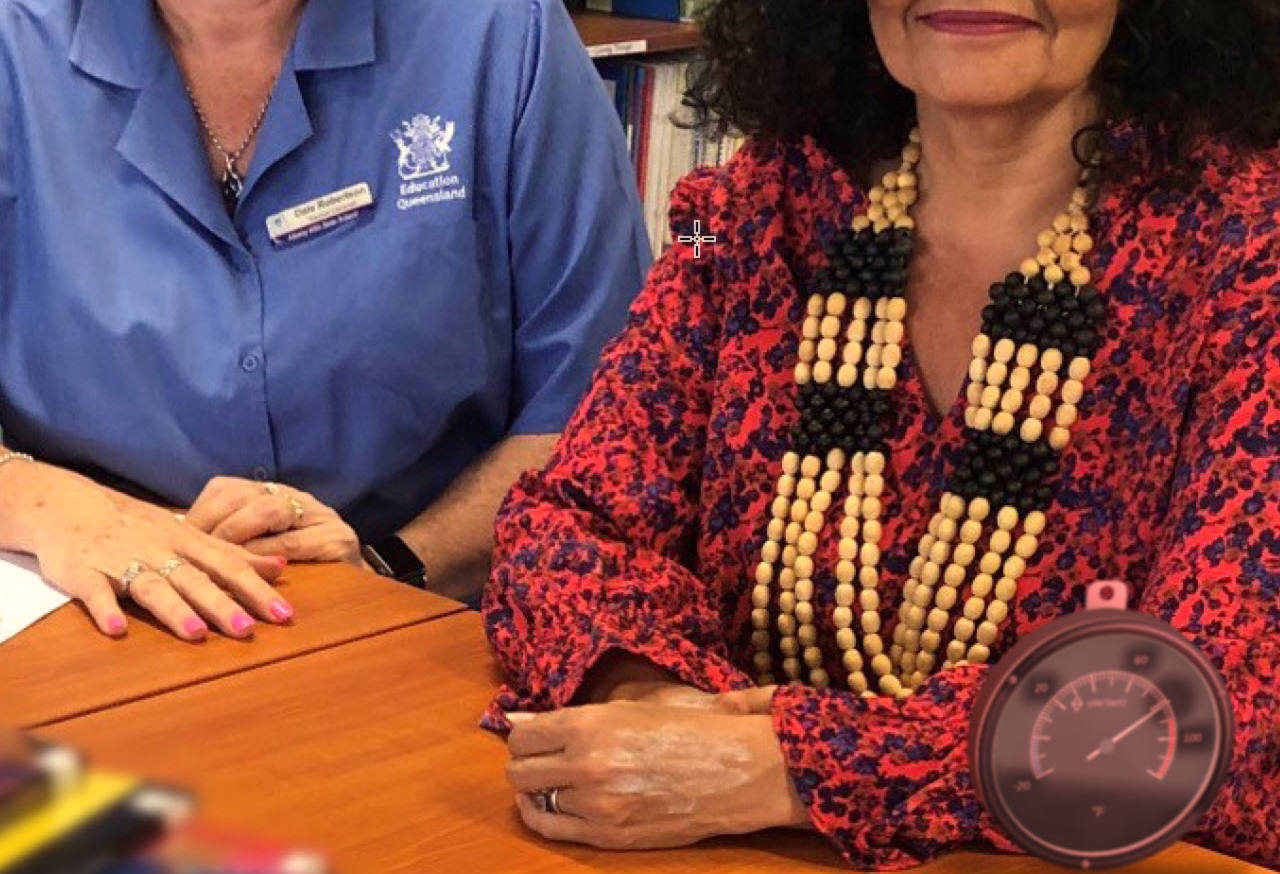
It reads 80 °F
